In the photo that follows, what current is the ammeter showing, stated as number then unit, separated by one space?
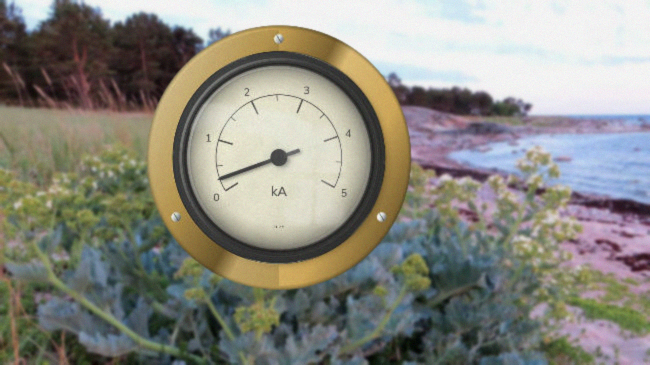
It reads 0.25 kA
